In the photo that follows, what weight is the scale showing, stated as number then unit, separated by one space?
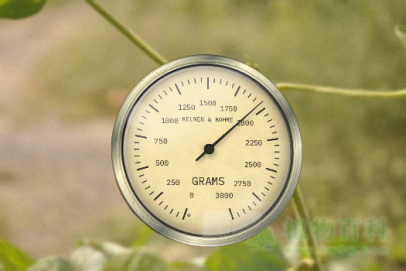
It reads 1950 g
